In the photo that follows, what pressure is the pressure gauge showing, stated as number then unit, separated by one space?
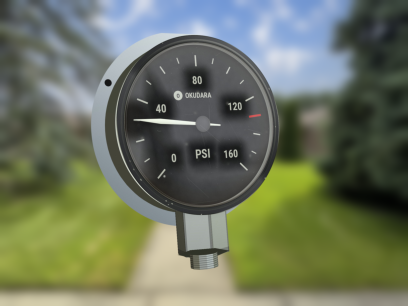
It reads 30 psi
